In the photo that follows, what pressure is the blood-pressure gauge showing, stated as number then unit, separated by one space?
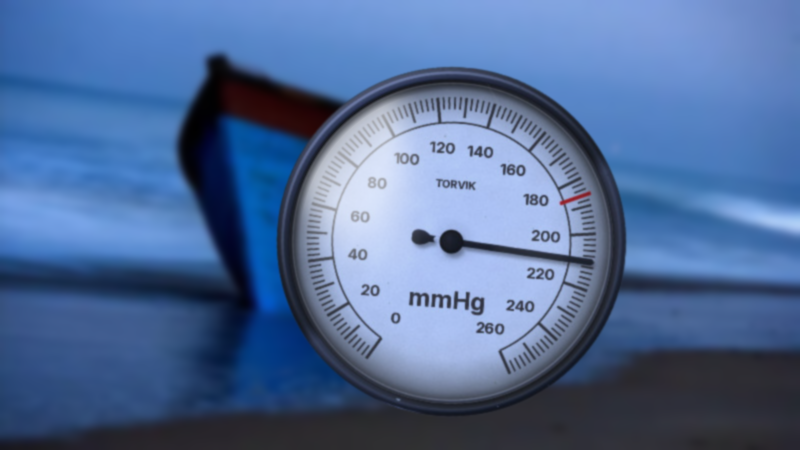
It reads 210 mmHg
